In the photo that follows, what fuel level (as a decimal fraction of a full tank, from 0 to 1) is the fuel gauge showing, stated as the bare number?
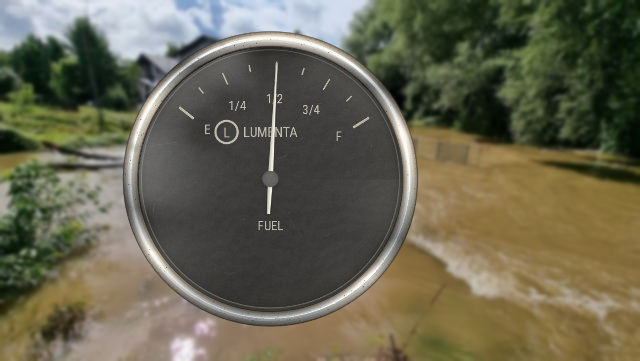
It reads 0.5
